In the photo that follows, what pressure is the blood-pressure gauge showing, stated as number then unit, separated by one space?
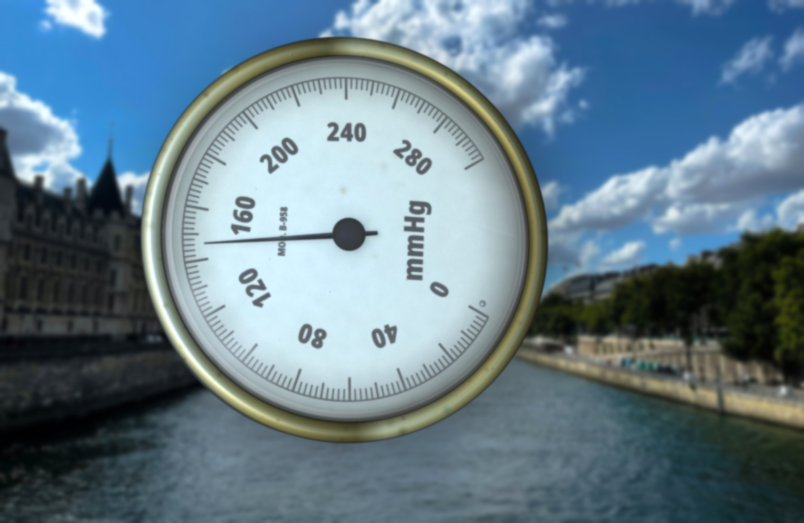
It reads 146 mmHg
